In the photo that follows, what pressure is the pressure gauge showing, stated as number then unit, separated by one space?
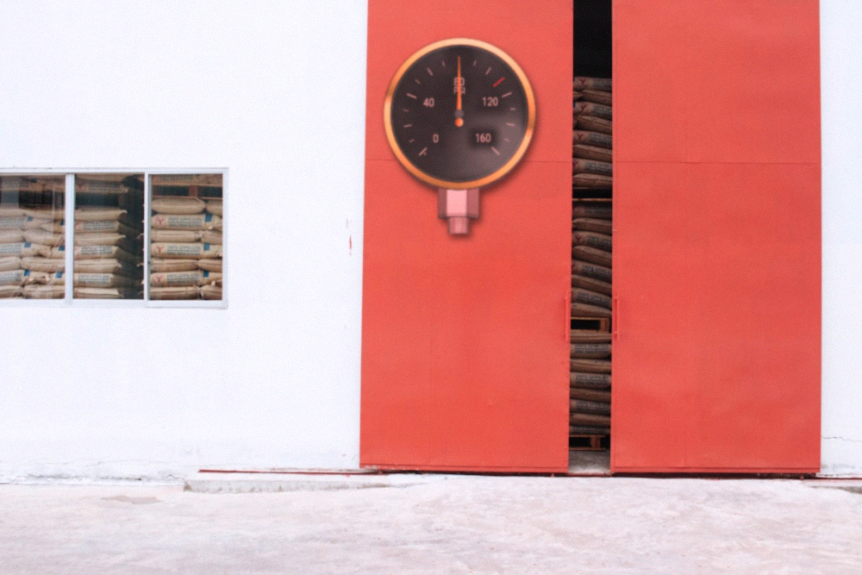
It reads 80 psi
